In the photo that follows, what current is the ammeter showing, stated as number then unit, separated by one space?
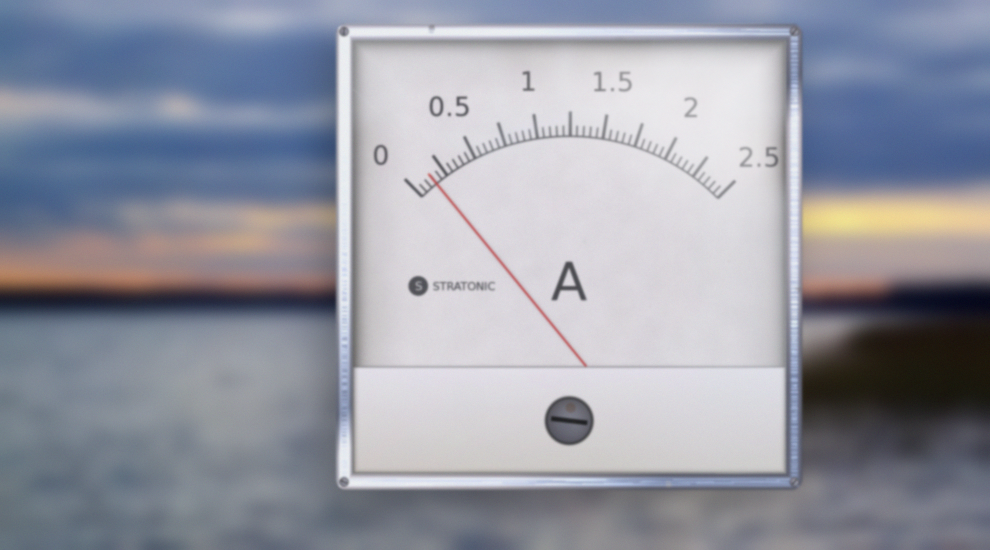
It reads 0.15 A
